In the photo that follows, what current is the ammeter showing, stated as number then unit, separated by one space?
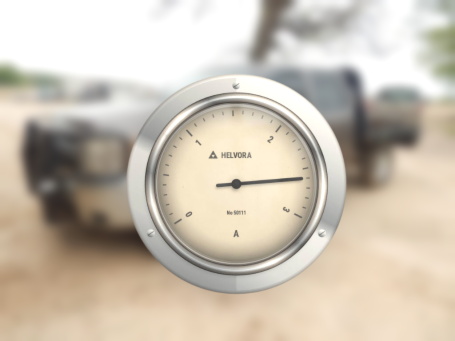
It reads 2.6 A
